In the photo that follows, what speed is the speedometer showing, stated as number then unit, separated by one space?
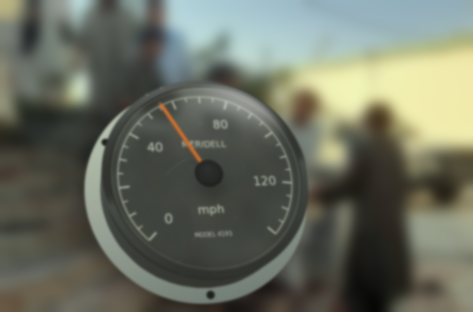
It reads 55 mph
